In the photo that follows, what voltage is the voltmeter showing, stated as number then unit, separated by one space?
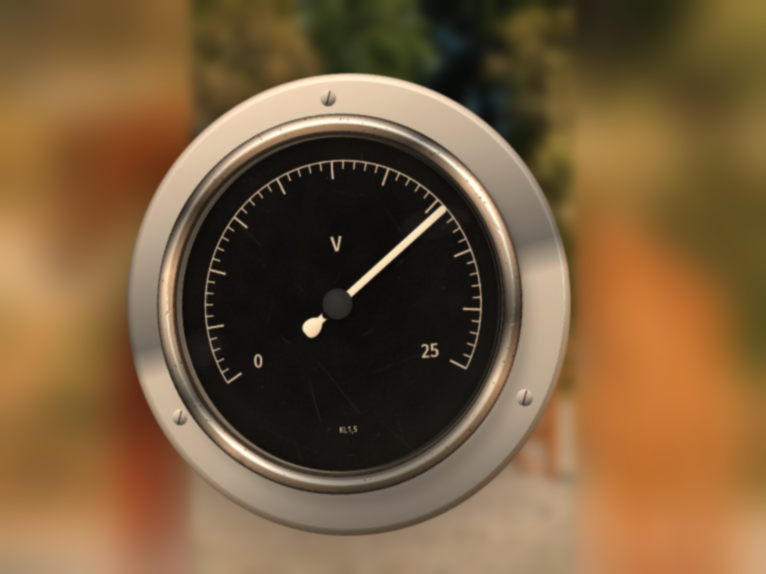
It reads 18 V
